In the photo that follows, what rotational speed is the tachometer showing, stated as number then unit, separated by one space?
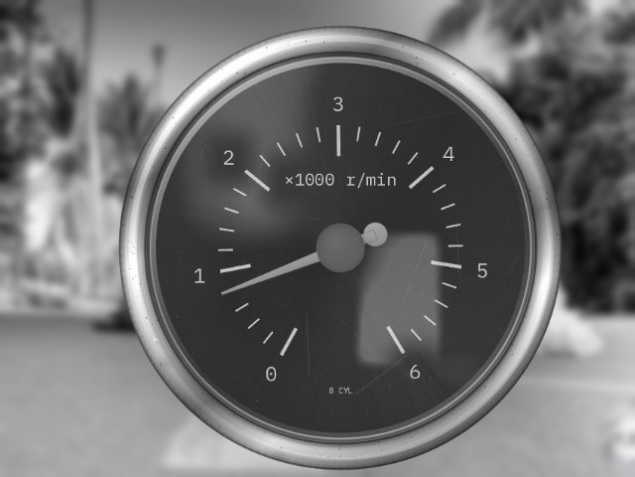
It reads 800 rpm
